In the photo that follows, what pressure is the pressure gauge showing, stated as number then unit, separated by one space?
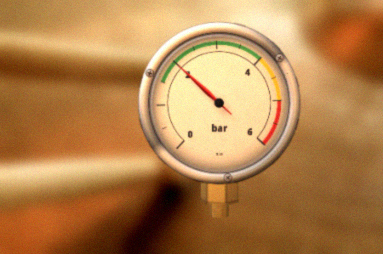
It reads 2 bar
